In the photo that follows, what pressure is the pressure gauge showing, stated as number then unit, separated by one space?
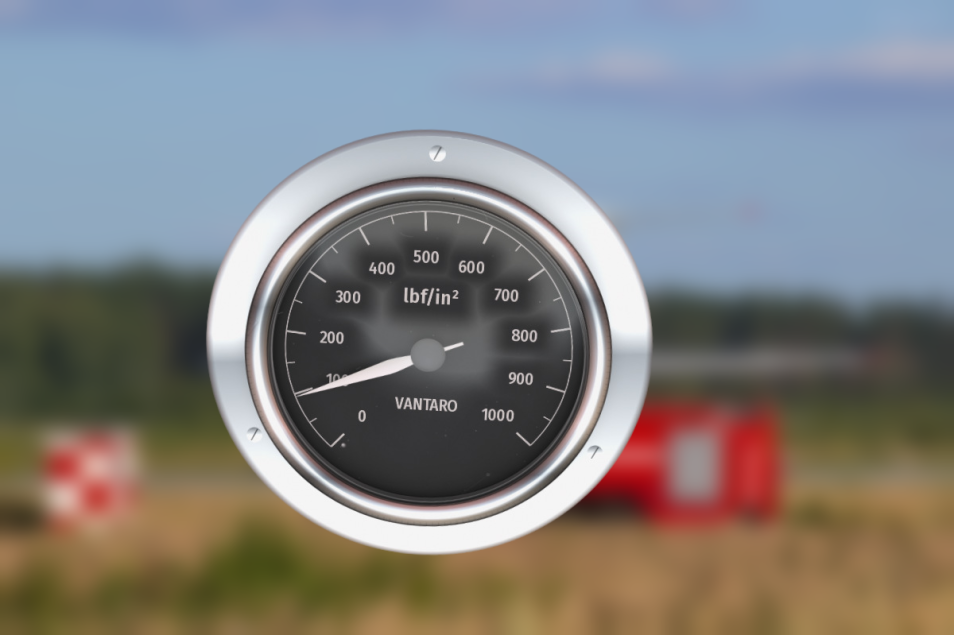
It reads 100 psi
